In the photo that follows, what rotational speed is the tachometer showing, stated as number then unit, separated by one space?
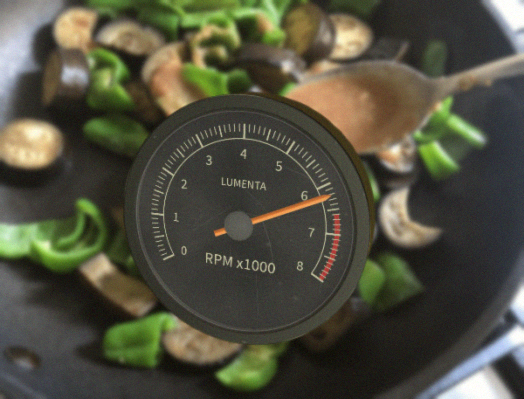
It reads 6200 rpm
